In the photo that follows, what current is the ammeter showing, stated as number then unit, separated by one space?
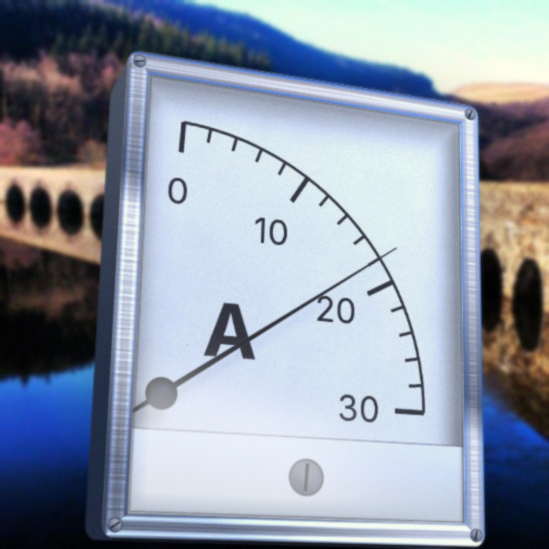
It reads 18 A
